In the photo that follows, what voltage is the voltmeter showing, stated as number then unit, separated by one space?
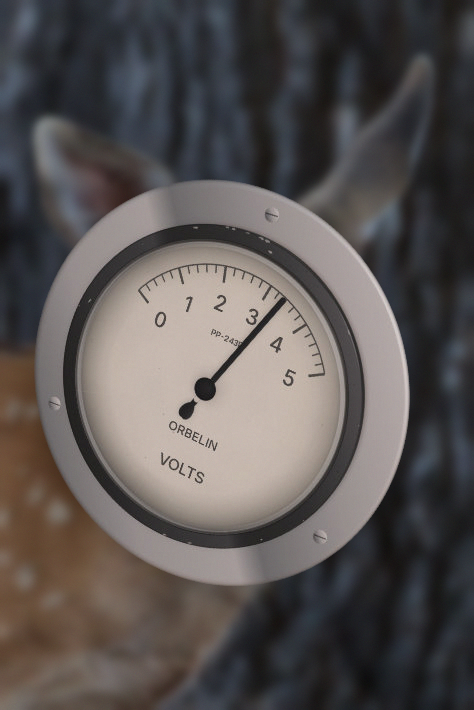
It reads 3.4 V
